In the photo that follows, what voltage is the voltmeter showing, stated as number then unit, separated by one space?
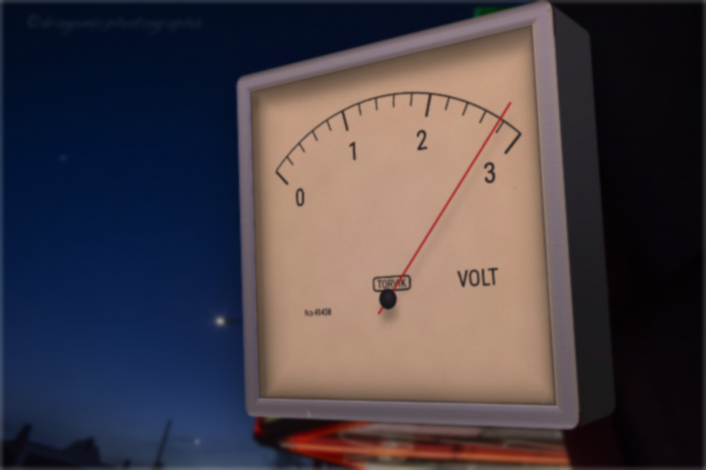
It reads 2.8 V
